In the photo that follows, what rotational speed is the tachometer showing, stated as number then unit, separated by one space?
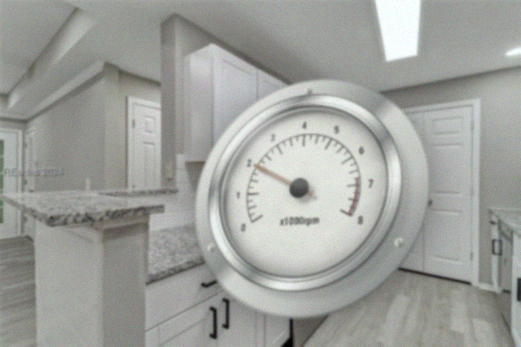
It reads 2000 rpm
